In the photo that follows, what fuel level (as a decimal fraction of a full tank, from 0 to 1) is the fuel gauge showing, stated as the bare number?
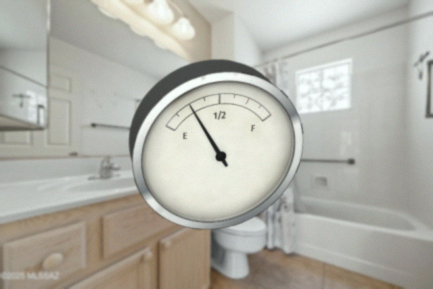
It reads 0.25
